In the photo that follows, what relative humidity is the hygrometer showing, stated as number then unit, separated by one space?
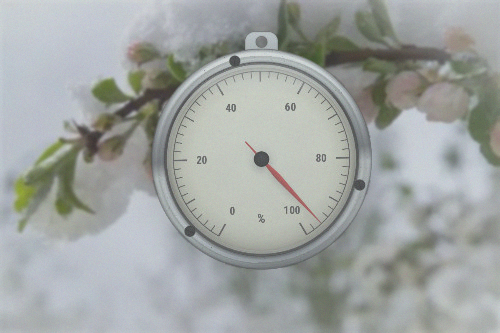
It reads 96 %
